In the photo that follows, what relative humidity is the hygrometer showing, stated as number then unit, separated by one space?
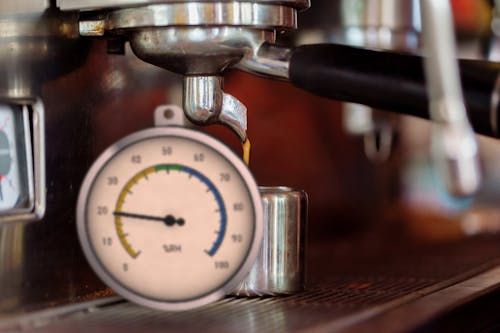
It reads 20 %
